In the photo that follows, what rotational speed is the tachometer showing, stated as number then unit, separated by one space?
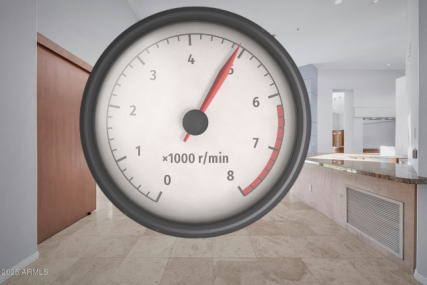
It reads 4900 rpm
